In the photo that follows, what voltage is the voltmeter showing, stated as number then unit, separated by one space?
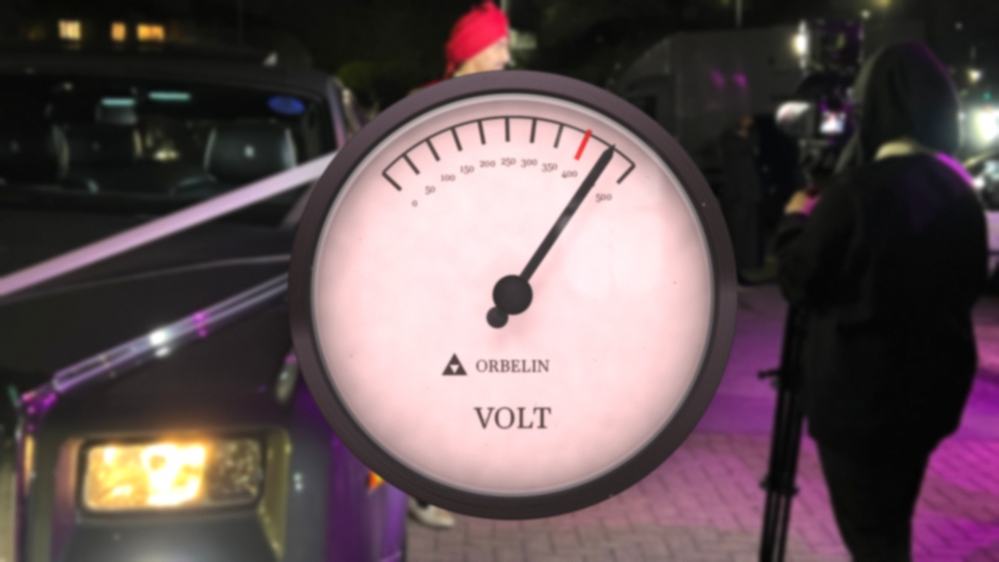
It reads 450 V
